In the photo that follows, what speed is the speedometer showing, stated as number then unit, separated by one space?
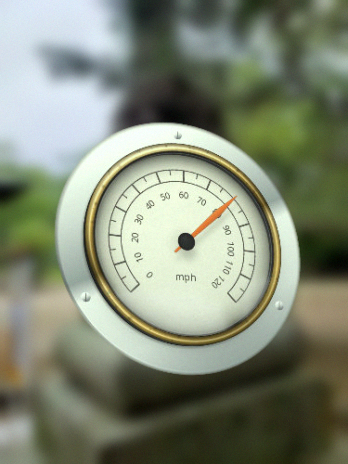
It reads 80 mph
